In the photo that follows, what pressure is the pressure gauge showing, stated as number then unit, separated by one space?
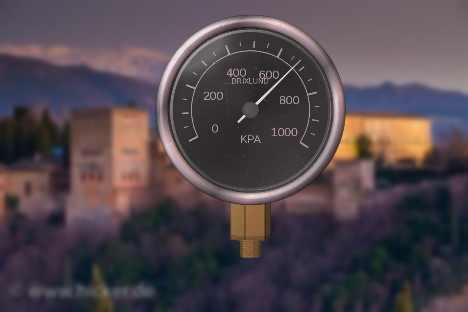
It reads 675 kPa
